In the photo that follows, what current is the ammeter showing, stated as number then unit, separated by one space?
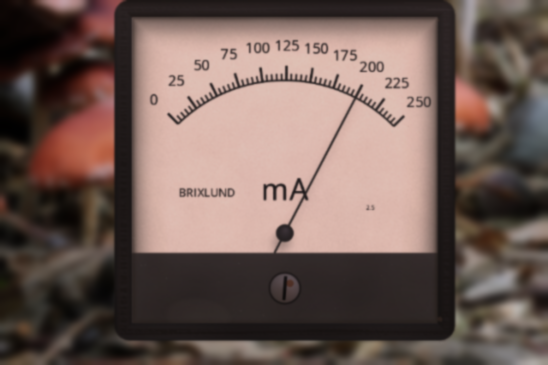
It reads 200 mA
